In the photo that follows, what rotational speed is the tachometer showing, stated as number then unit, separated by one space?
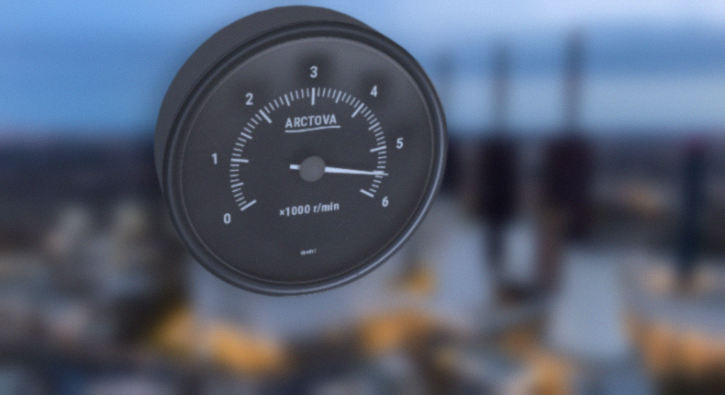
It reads 5500 rpm
